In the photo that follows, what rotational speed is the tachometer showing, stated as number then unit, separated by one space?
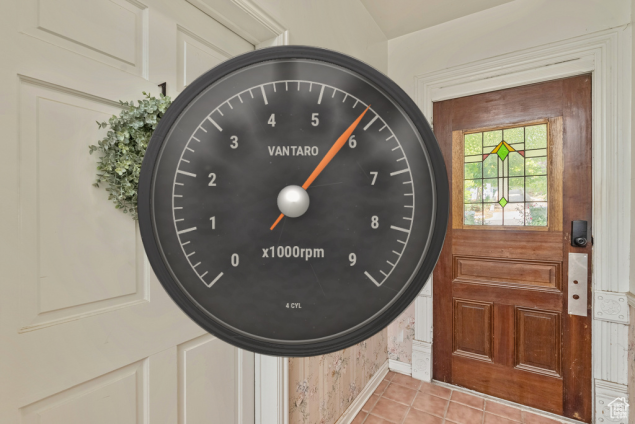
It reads 5800 rpm
